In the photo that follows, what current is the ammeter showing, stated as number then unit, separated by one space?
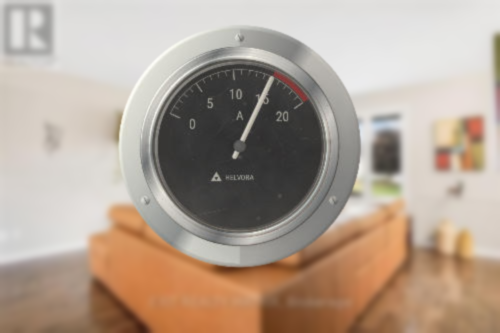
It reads 15 A
